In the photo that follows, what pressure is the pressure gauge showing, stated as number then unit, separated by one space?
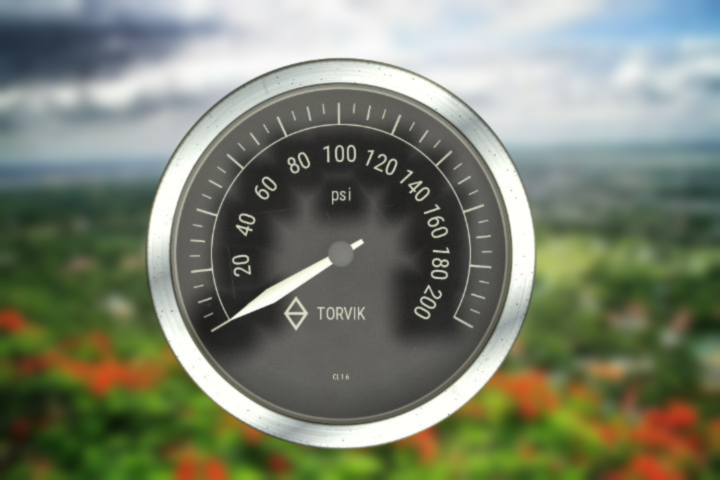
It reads 0 psi
